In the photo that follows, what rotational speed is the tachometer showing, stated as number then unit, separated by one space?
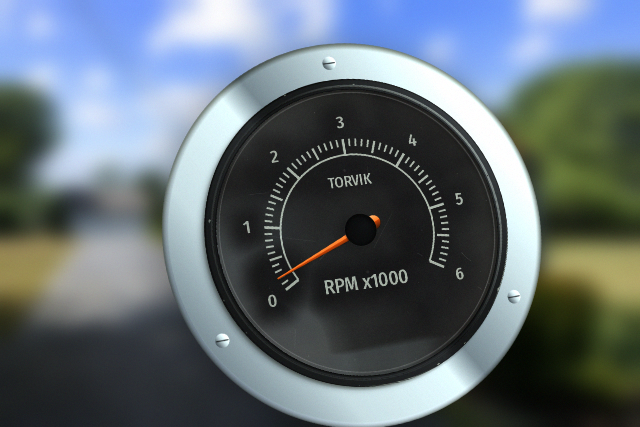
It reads 200 rpm
